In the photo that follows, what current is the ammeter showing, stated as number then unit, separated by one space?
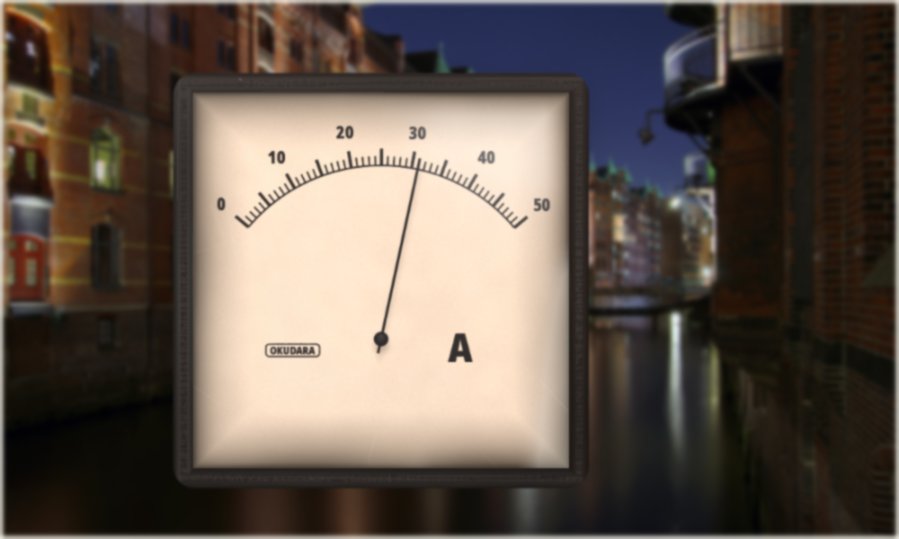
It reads 31 A
